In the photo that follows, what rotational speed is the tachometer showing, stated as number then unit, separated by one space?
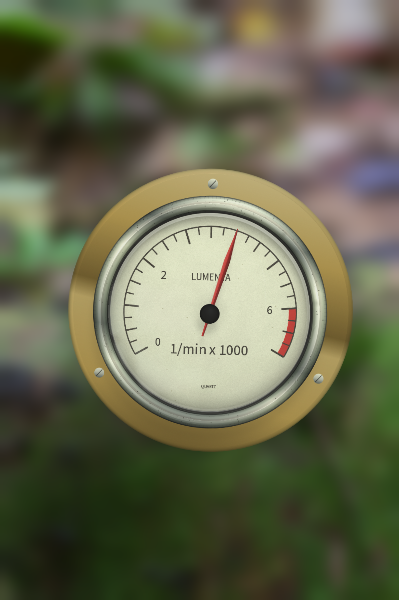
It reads 4000 rpm
